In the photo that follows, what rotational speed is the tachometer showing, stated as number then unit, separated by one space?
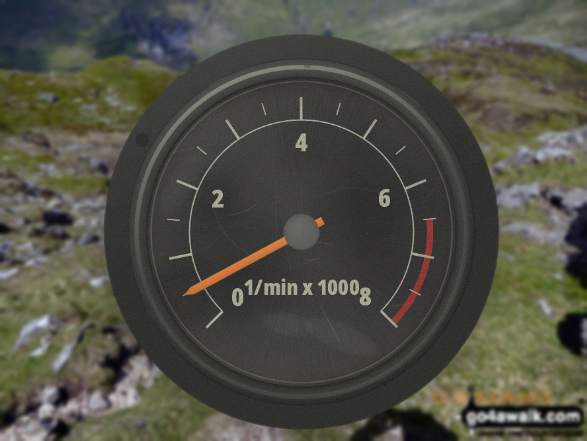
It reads 500 rpm
